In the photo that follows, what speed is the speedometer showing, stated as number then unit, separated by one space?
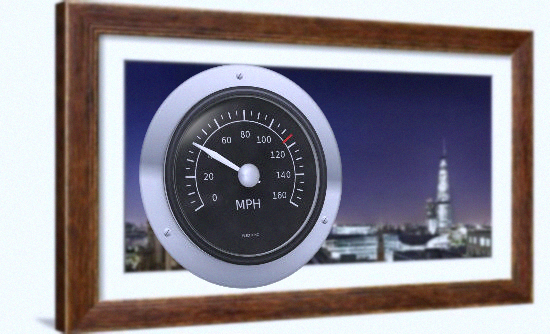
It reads 40 mph
